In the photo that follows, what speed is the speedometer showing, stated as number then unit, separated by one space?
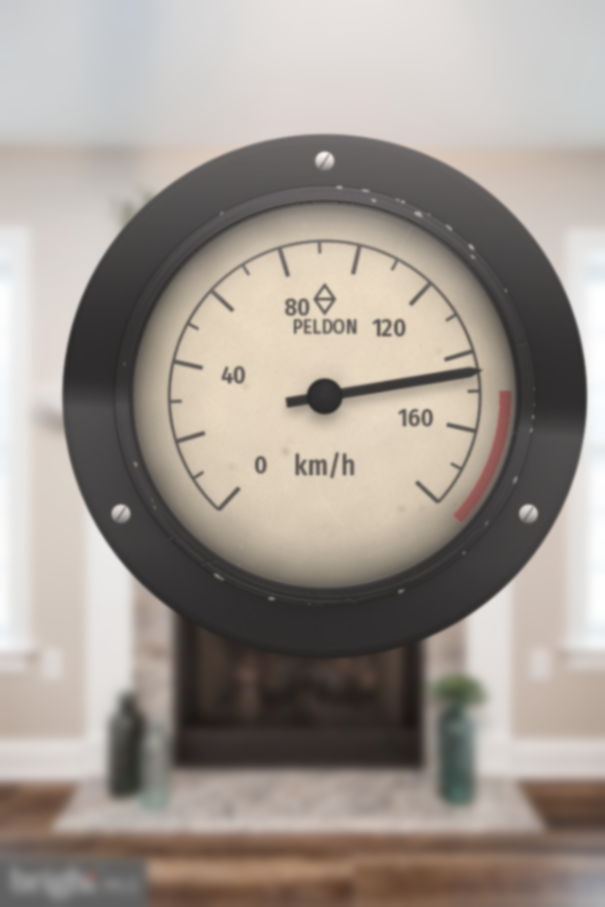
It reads 145 km/h
